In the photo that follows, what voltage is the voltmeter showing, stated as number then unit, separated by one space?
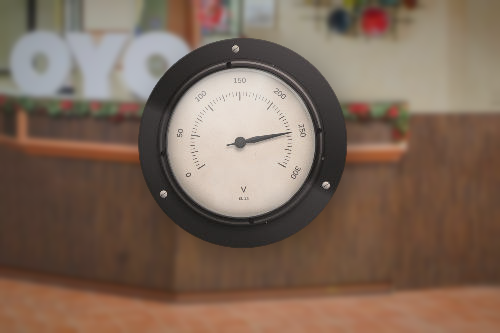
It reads 250 V
